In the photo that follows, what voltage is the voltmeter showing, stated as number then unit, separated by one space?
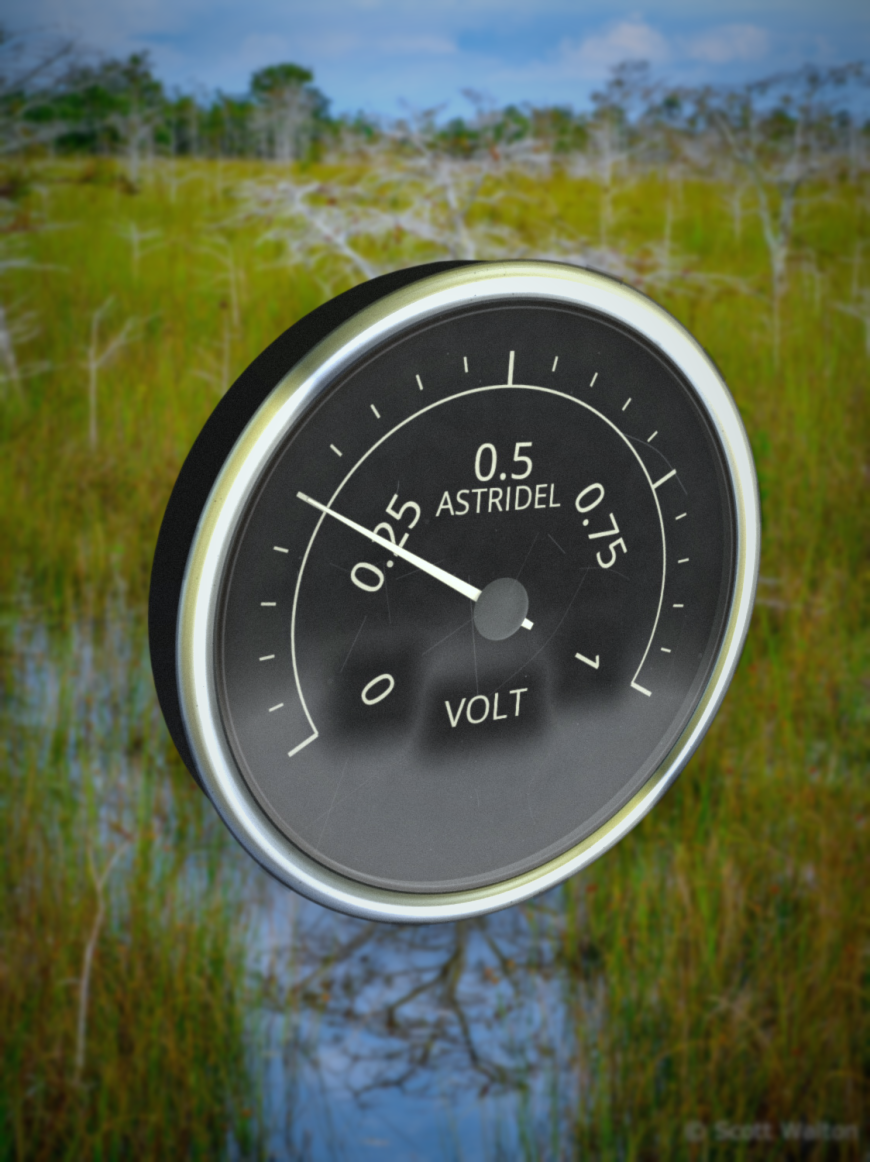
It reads 0.25 V
